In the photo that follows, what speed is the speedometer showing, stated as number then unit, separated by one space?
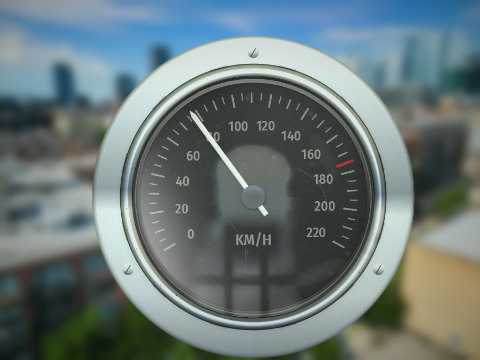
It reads 77.5 km/h
